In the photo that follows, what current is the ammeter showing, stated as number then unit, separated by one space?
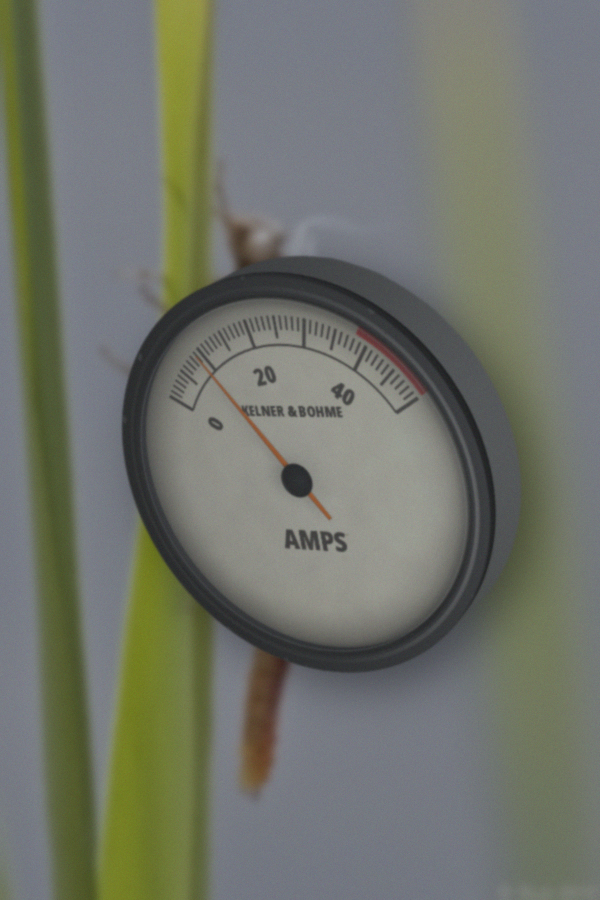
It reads 10 A
